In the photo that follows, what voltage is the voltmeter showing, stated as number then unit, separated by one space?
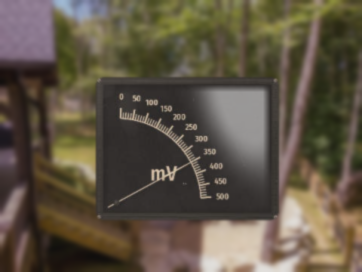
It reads 350 mV
